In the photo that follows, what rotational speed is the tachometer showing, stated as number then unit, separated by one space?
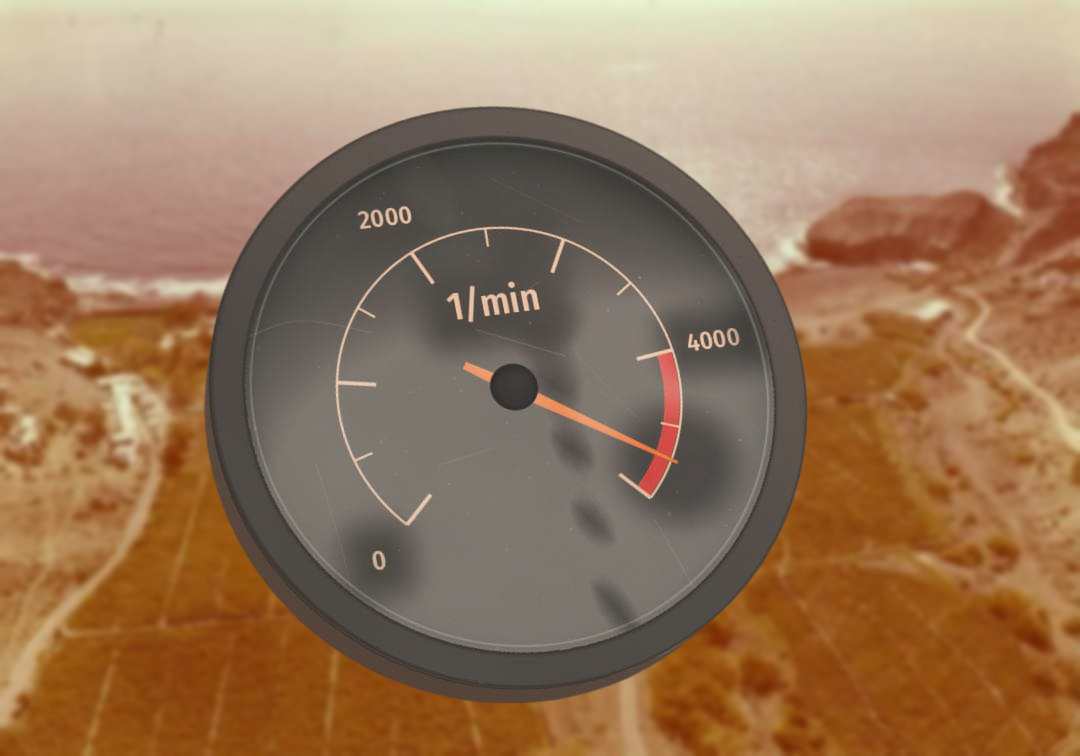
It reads 4750 rpm
